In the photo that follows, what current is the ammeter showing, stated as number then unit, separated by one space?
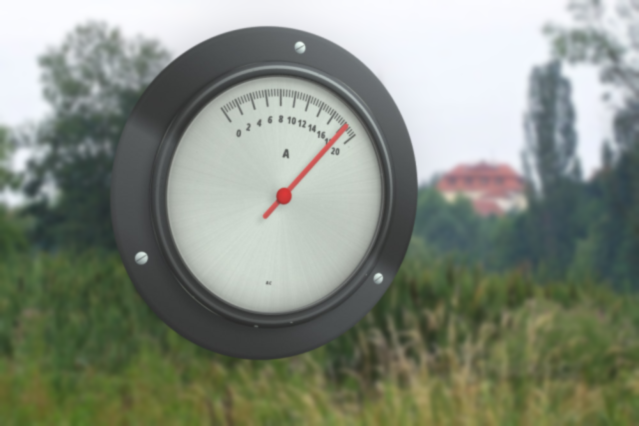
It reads 18 A
